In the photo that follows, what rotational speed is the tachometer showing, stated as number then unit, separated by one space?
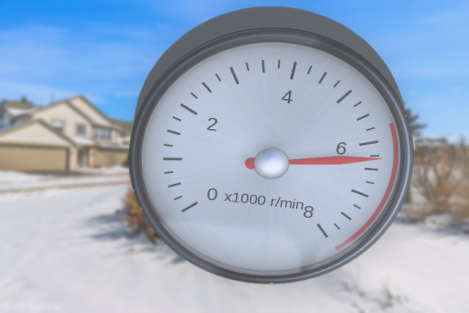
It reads 6250 rpm
